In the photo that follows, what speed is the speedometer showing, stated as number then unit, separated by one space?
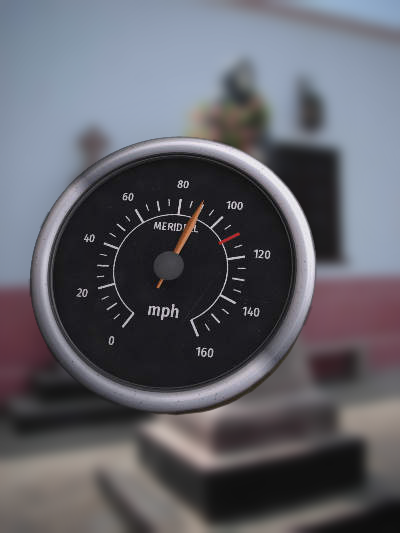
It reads 90 mph
